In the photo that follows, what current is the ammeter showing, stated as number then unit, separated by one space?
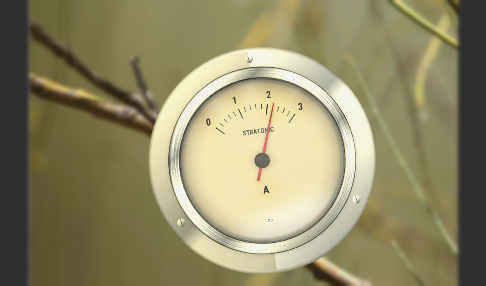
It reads 2.2 A
